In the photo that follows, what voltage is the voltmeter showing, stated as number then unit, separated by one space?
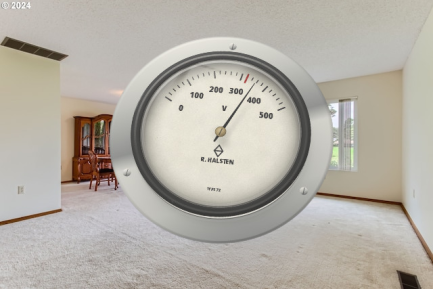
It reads 360 V
